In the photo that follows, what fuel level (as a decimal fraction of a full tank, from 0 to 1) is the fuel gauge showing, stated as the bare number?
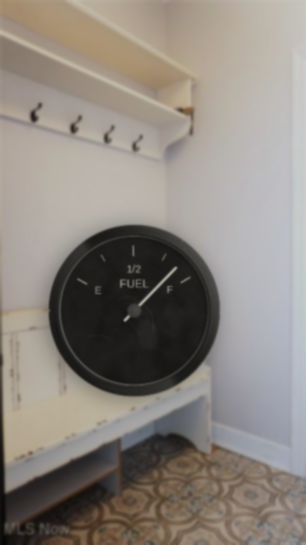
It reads 0.875
